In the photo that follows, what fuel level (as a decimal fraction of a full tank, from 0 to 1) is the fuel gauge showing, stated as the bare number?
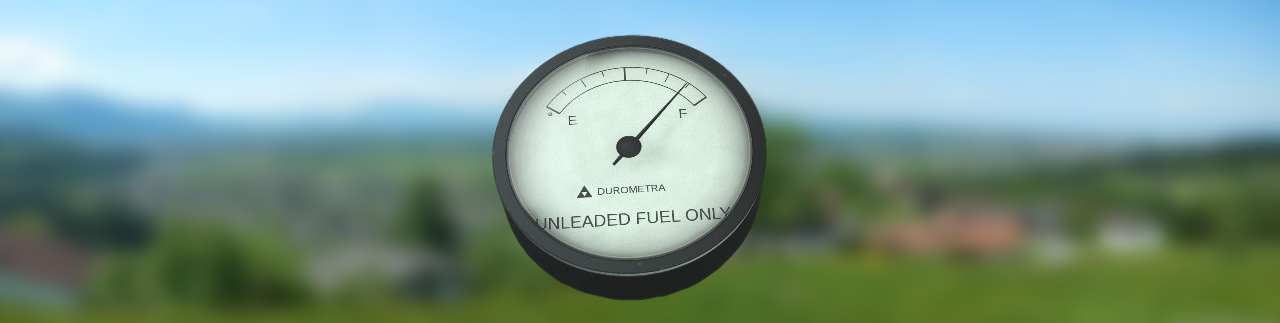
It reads 0.875
